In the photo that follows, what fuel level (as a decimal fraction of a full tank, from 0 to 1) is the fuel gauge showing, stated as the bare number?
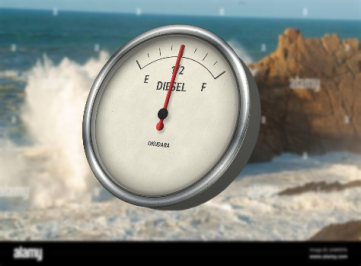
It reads 0.5
